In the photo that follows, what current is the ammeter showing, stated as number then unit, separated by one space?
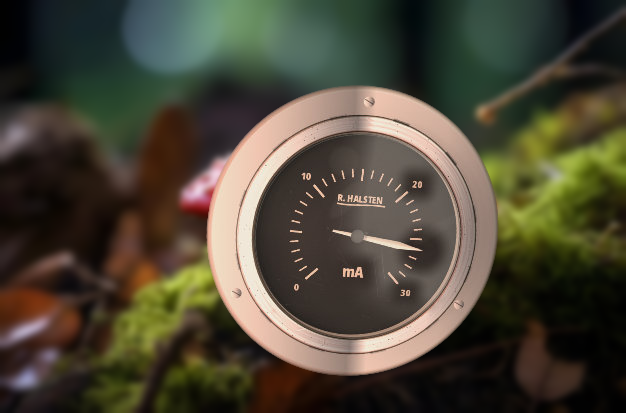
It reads 26 mA
